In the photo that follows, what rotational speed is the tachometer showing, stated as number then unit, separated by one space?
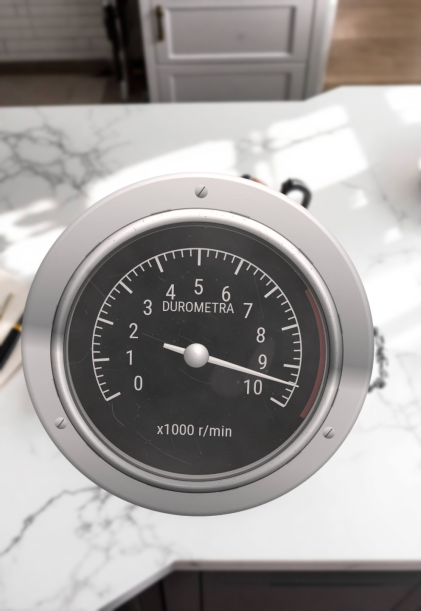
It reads 9400 rpm
